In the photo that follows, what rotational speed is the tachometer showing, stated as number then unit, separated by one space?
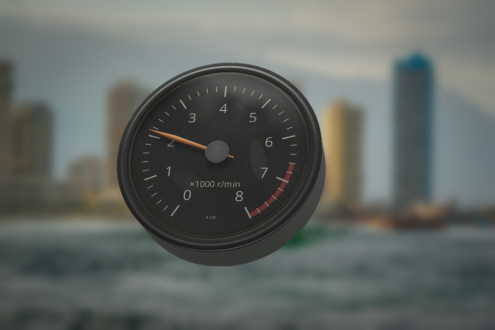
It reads 2100 rpm
